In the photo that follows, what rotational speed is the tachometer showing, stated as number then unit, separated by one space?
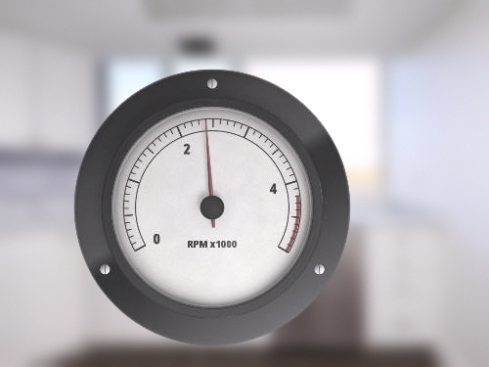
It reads 2400 rpm
